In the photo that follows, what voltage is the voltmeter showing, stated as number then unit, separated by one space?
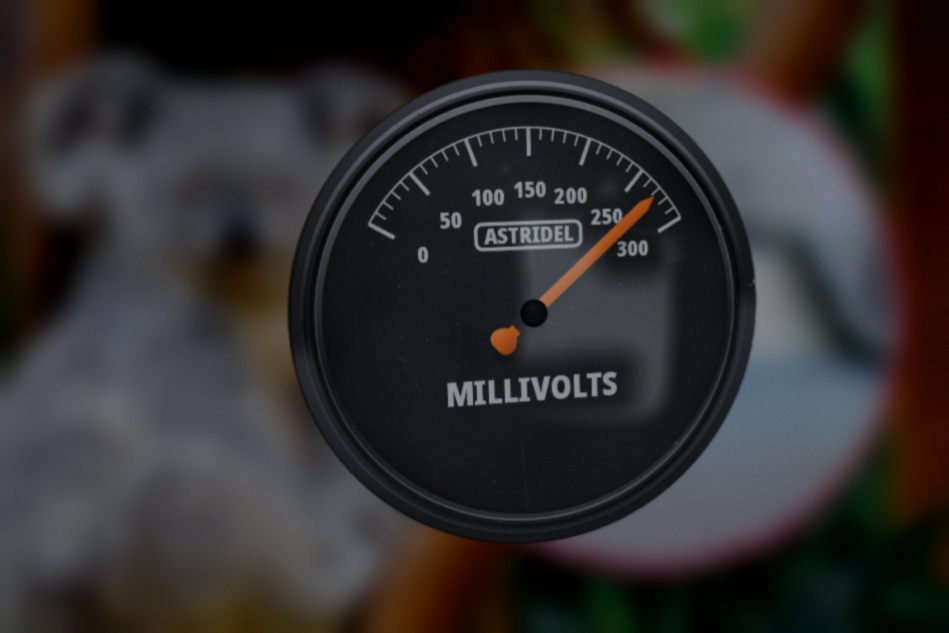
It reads 270 mV
